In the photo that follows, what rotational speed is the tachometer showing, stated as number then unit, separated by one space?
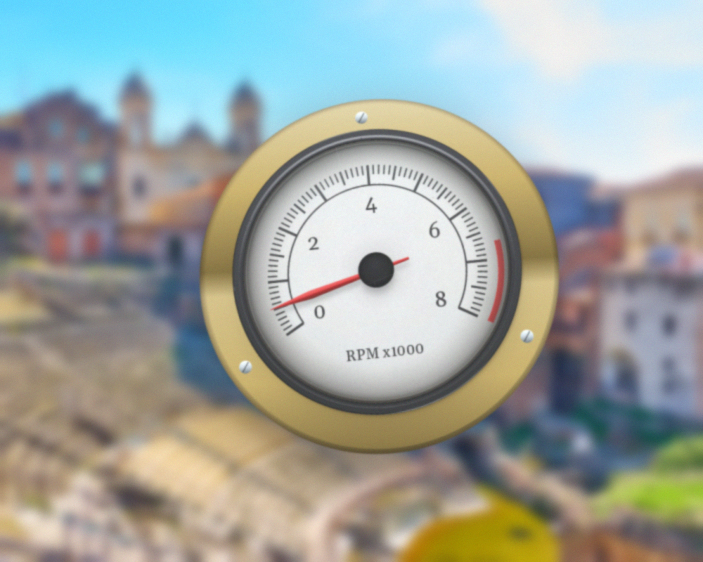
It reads 500 rpm
